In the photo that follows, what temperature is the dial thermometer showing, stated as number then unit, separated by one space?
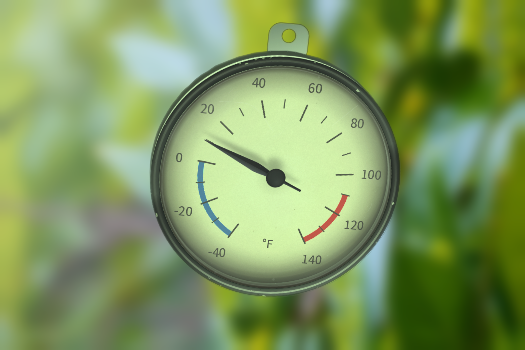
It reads 10 °F
